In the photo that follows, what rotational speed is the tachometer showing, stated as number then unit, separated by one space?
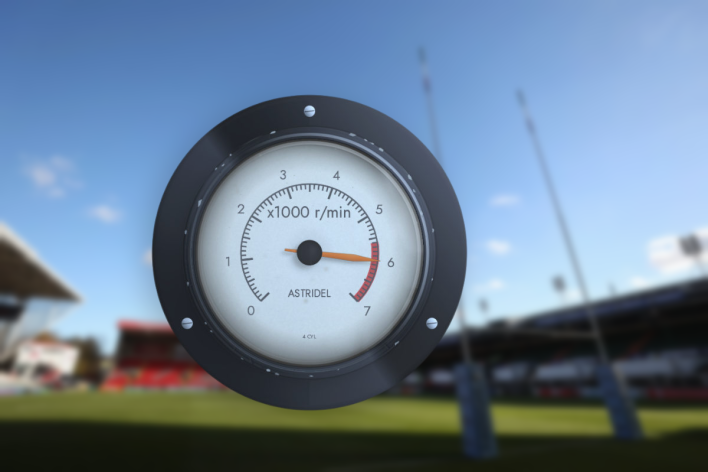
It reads 6000 rpm
